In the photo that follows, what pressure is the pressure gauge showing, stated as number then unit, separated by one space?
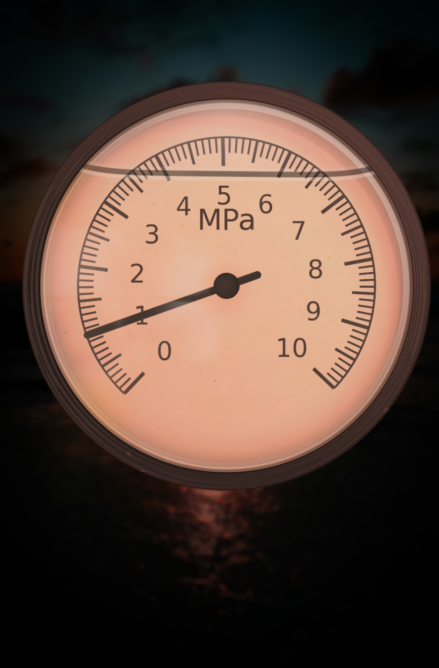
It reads 1 MPa
